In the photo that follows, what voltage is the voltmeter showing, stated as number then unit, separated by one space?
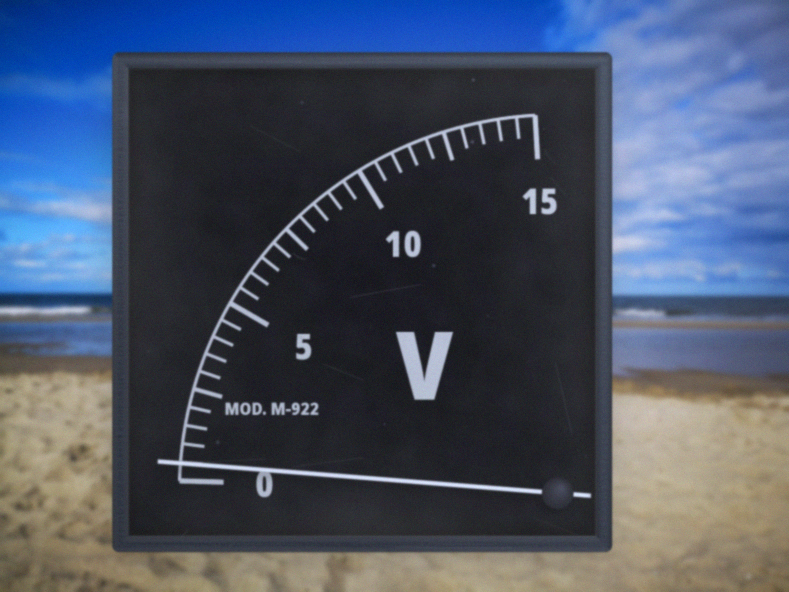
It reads 0.5 V
